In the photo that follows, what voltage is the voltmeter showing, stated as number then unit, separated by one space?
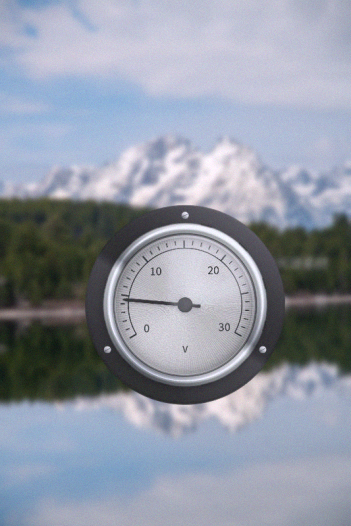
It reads 4.5 V
